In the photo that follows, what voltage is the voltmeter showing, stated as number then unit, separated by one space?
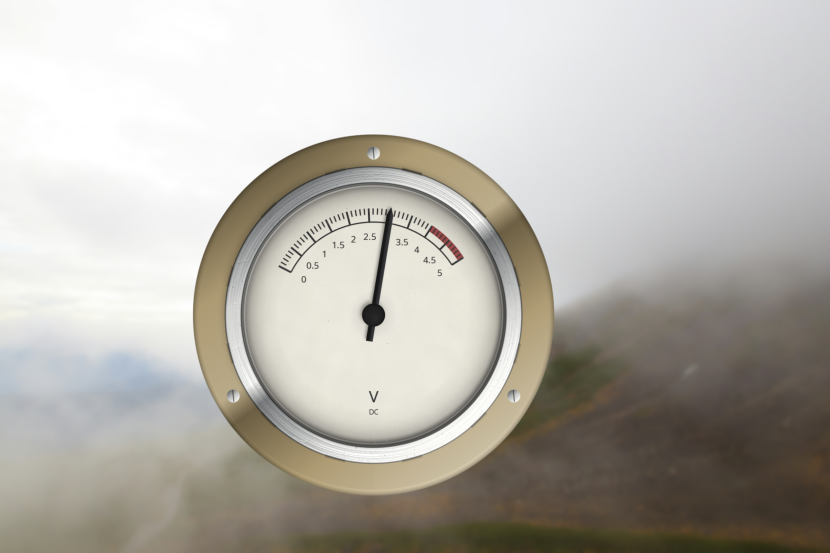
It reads 3 V
